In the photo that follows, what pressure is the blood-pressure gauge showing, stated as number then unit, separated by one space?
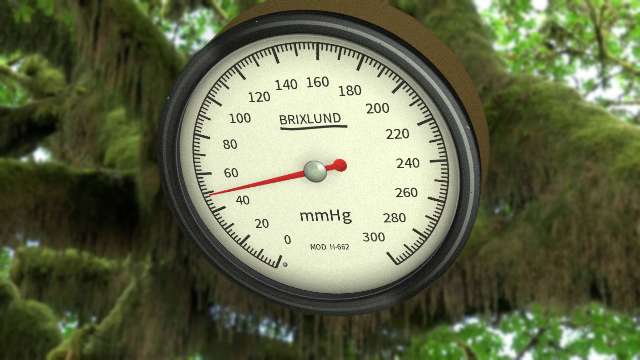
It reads 50 mmHg
